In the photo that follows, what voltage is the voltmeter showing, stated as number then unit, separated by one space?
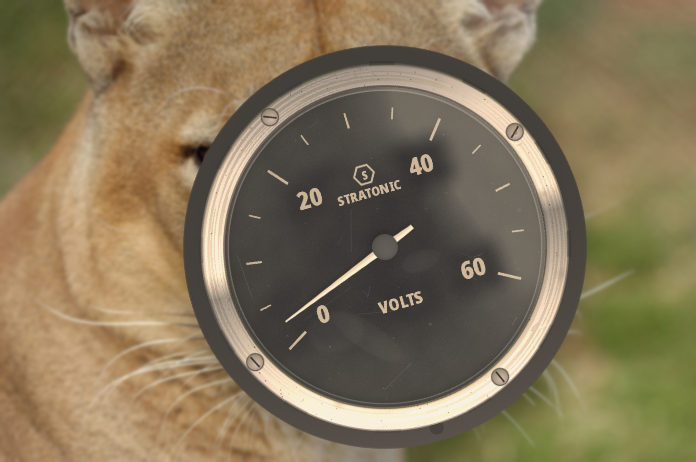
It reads 2.5 V
